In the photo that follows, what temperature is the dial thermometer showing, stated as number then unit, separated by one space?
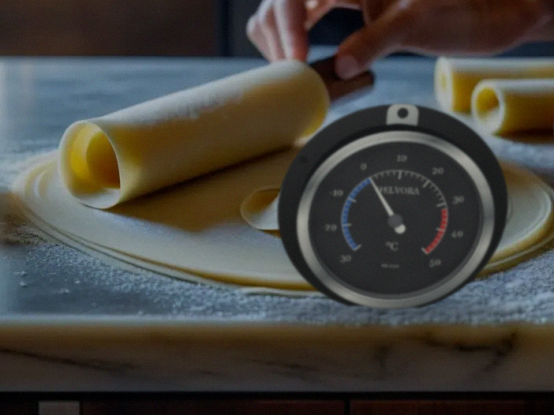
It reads 0 °C
